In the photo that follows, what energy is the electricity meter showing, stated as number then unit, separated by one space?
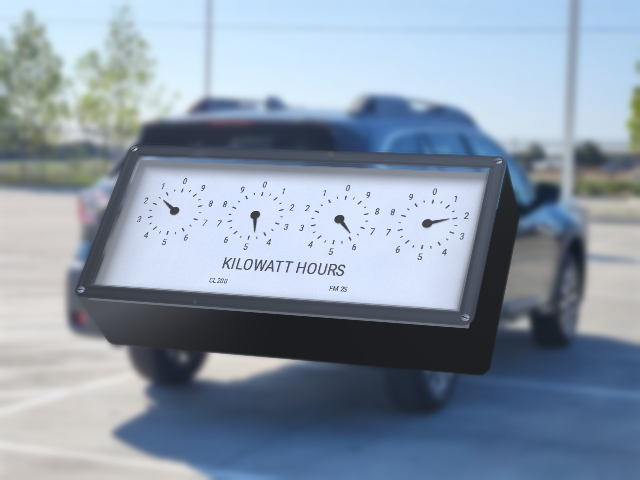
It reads 1462 kWh
